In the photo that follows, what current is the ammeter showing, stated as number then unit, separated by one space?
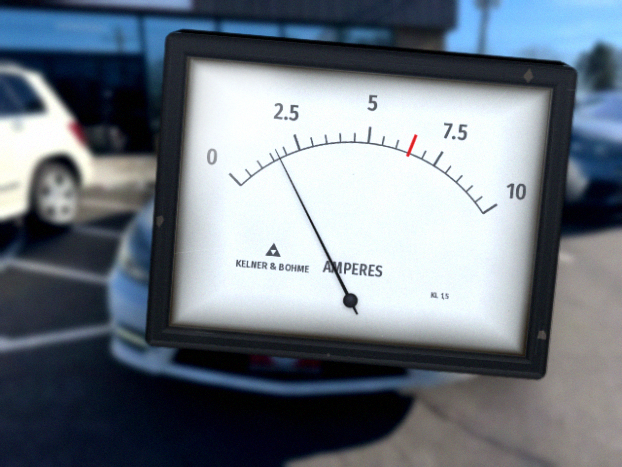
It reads 1.75 A
